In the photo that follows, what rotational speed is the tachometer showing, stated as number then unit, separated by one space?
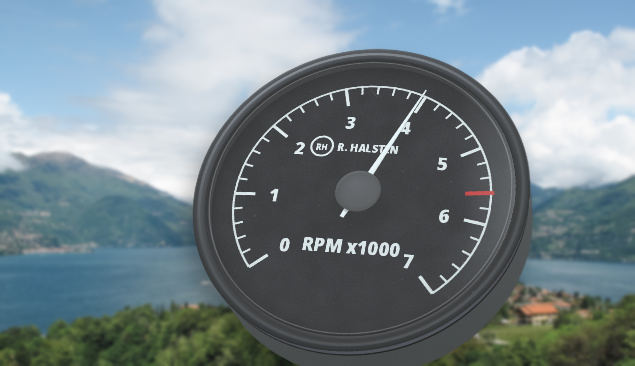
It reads 4000 rpm
